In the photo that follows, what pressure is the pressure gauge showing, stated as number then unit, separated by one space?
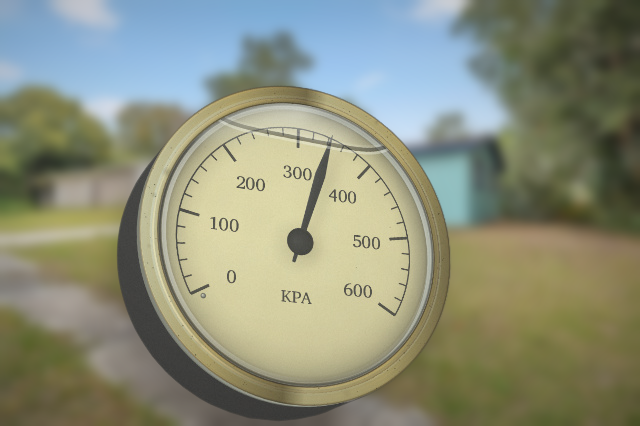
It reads 340 kPa
